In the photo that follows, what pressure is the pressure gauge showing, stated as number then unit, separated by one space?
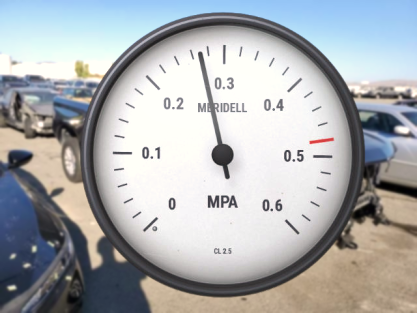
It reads 0.27 MPa
